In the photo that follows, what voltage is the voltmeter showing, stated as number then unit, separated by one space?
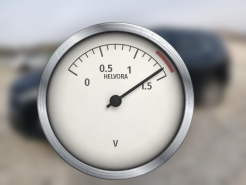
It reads 1.4 V
